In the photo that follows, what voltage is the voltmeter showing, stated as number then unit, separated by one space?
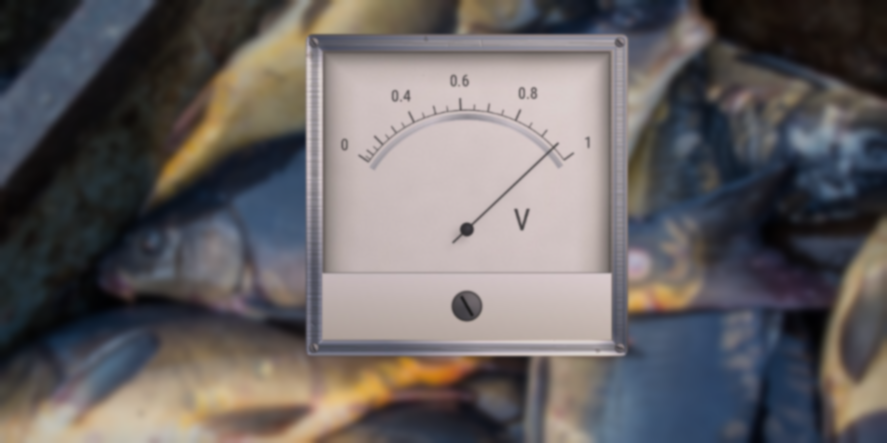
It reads 0.95 V
